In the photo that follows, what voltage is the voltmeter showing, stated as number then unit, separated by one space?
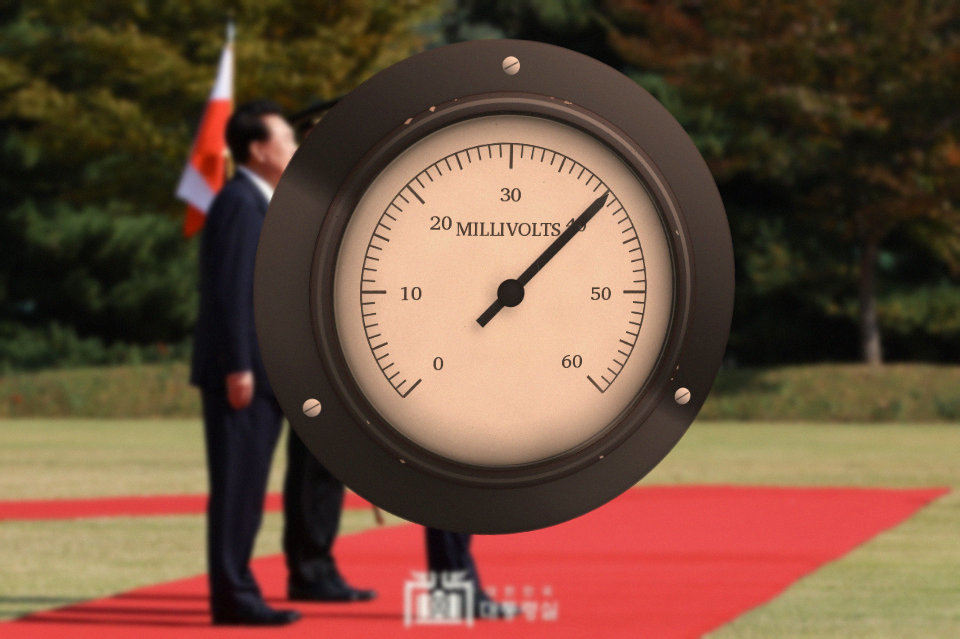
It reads 40 mV
